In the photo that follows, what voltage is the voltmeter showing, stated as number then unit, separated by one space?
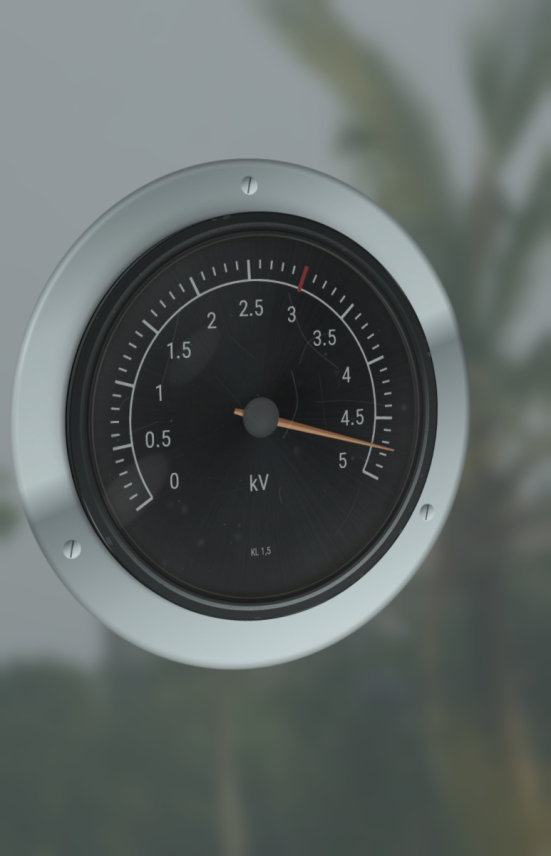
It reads 4.75 kV
